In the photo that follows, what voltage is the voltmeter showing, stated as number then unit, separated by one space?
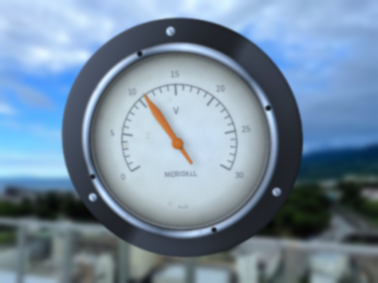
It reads 11 V
